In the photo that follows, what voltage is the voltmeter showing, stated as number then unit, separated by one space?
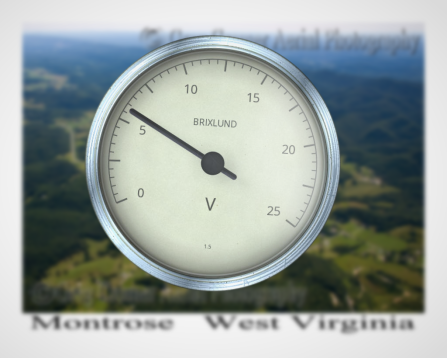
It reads 5.75 V
